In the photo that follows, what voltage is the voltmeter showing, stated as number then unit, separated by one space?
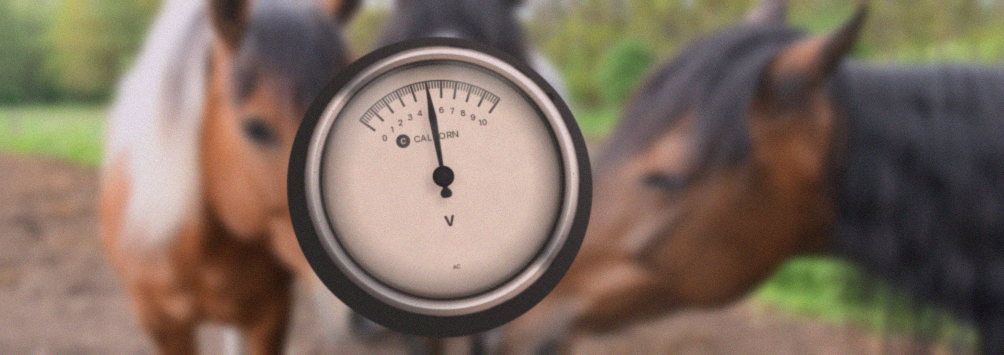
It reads 5 V
